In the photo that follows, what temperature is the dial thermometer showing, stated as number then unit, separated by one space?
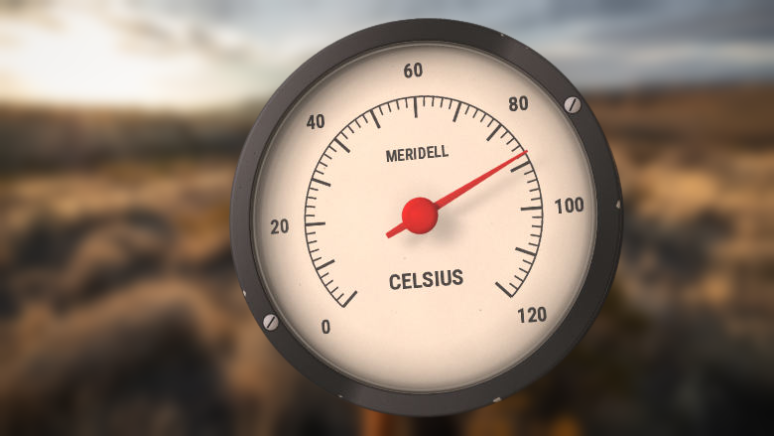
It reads 88 °C
